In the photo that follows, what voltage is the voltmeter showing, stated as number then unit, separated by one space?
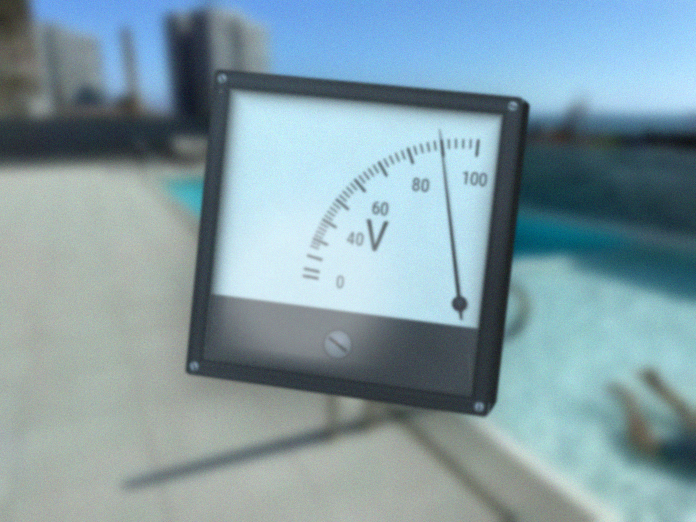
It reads 90 V
